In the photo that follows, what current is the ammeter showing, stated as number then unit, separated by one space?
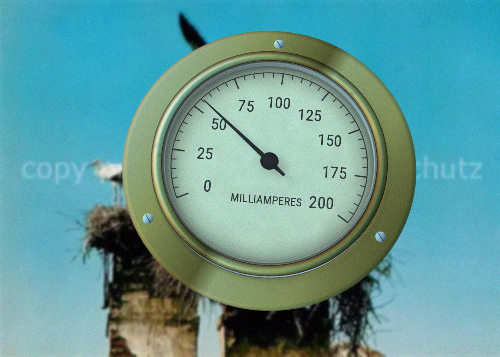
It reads 55 mA
